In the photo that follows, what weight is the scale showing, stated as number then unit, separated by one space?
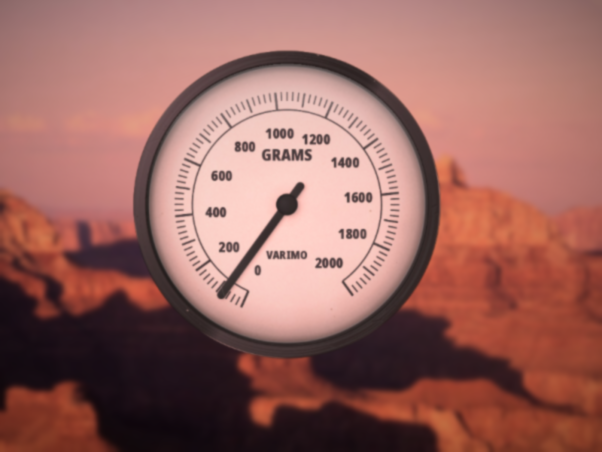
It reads 80 g
